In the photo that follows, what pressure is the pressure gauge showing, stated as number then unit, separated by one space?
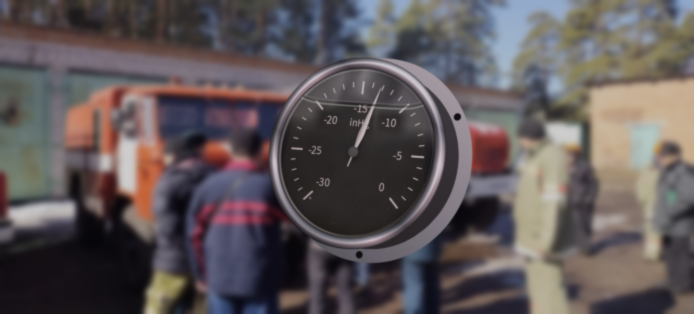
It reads -13 inHg
